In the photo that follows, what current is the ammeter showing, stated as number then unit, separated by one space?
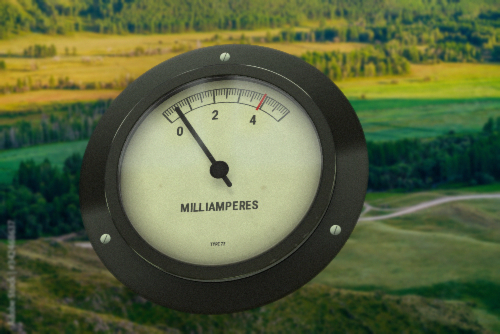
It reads 0.5 mA
